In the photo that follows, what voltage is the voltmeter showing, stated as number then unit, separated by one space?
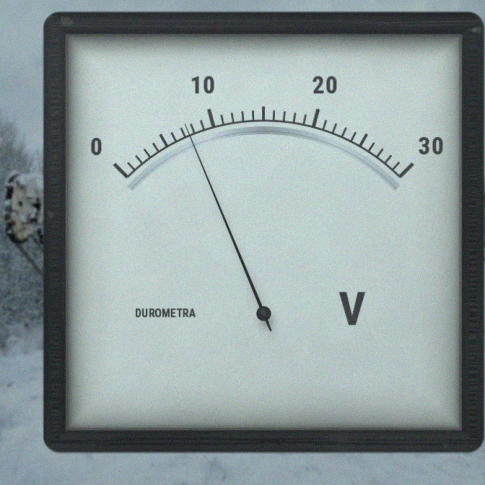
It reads 7.5 V
